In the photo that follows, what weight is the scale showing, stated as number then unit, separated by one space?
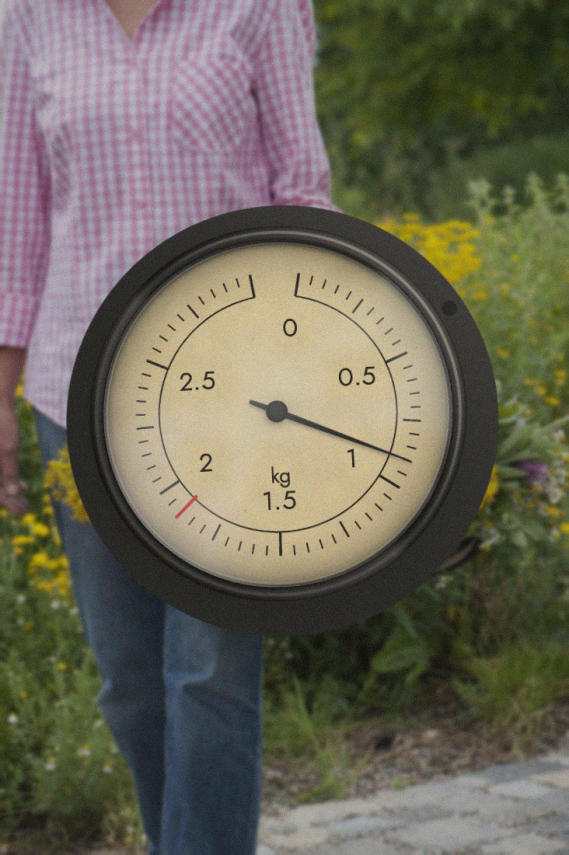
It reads 0.9 kg
